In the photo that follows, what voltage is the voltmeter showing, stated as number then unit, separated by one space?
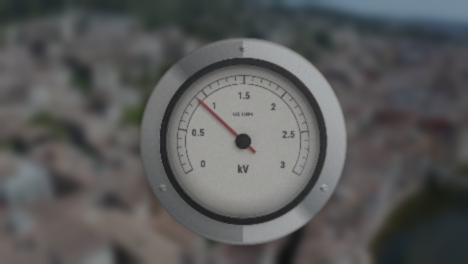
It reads 0.9 kV
